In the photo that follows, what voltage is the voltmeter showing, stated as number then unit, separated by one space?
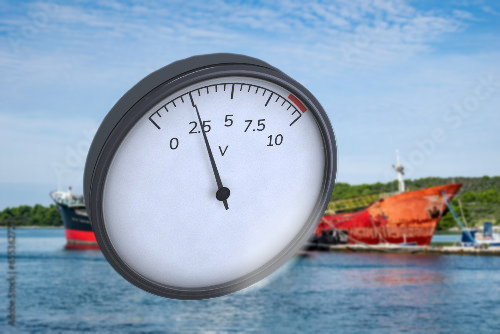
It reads 2.5 V
